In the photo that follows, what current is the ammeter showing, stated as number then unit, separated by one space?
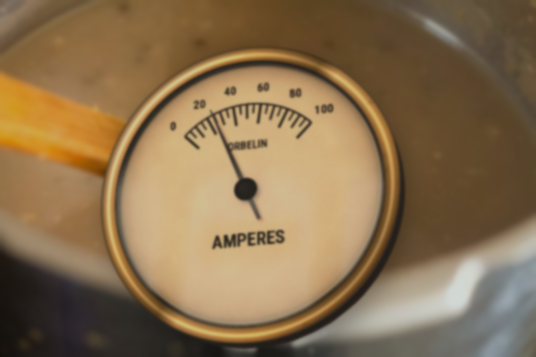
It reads 25 A
